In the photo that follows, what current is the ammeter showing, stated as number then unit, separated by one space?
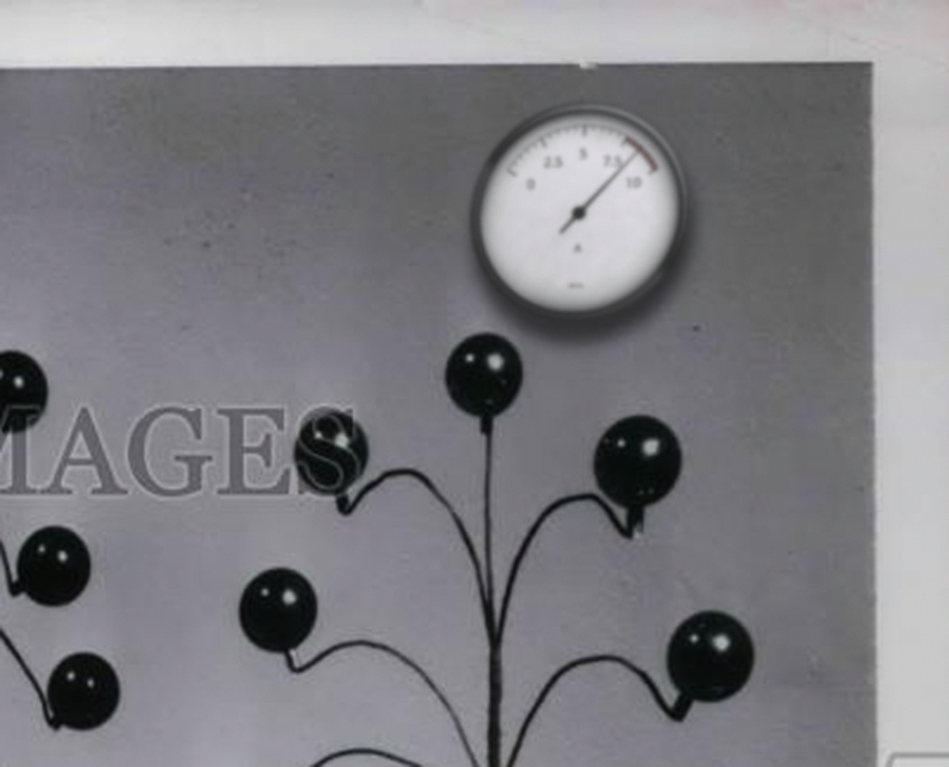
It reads 8.5 A
